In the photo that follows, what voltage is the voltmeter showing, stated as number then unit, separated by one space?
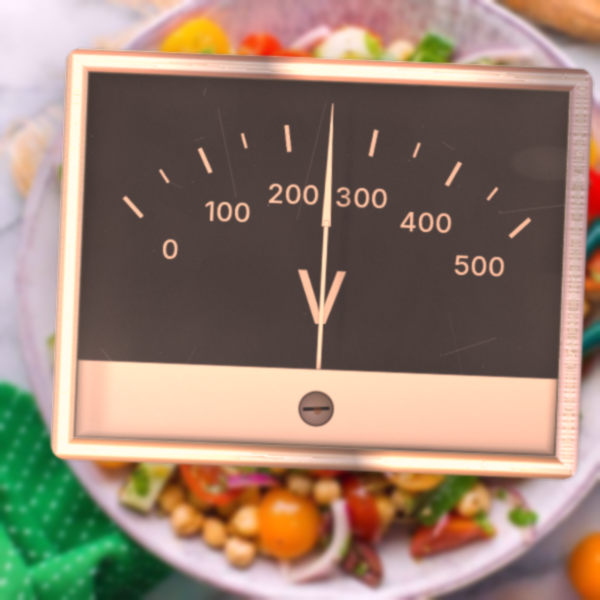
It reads 250 V
